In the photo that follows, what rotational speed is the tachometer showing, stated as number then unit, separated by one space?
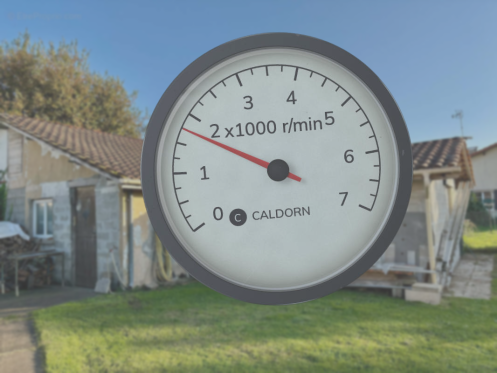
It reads 1750 rpm
